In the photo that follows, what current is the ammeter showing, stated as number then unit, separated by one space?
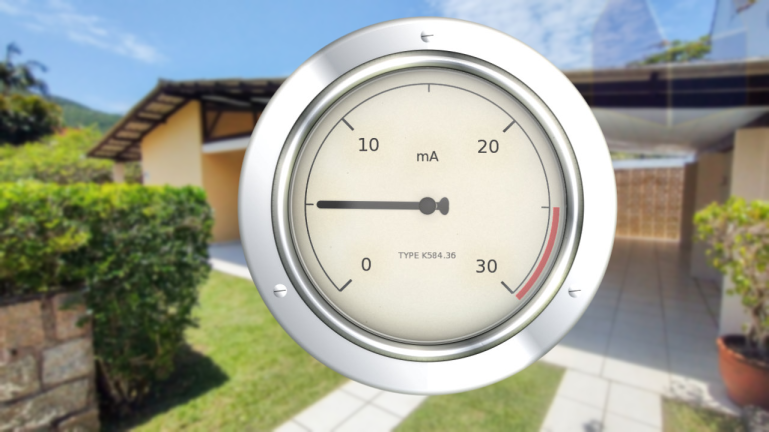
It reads 5 mA
